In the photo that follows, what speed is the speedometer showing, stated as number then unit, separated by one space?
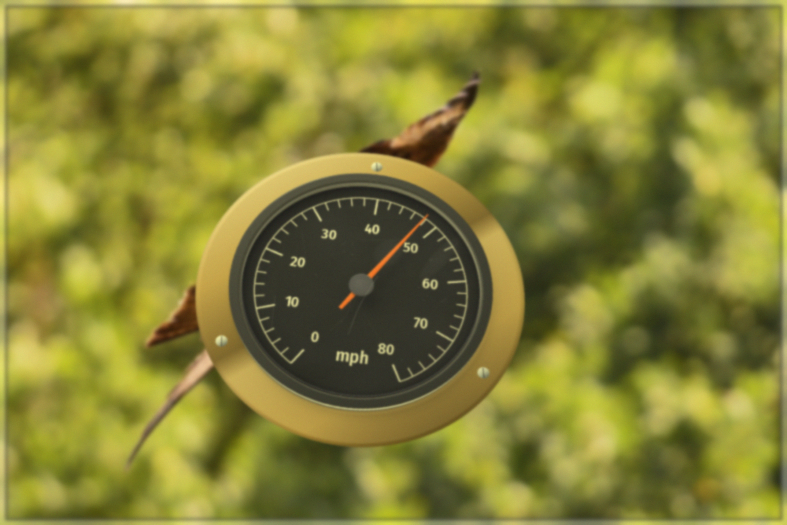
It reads 48 mph
